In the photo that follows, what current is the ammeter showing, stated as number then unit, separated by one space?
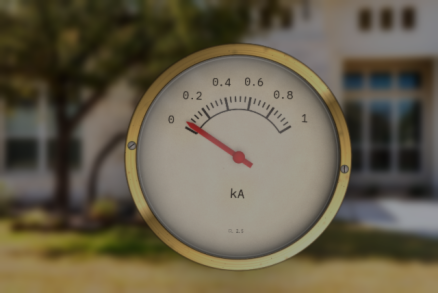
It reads 0.04 kA
